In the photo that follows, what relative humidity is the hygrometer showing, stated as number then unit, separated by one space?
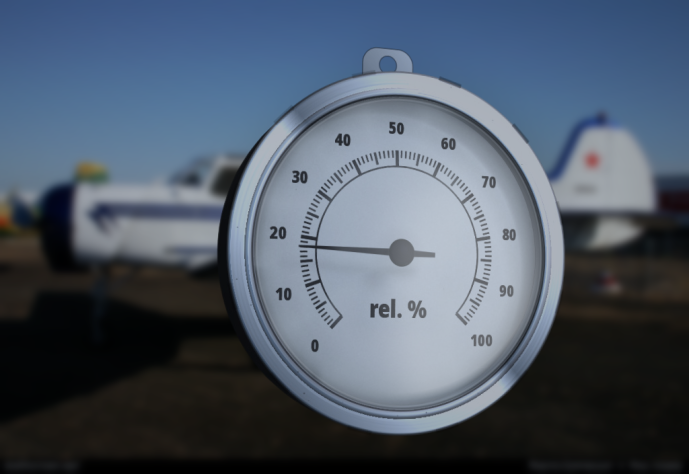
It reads 18 %
